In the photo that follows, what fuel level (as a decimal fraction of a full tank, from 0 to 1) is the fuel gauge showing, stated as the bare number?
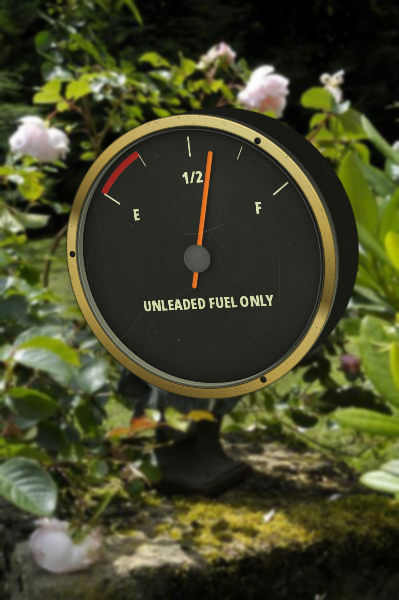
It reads 0.625
